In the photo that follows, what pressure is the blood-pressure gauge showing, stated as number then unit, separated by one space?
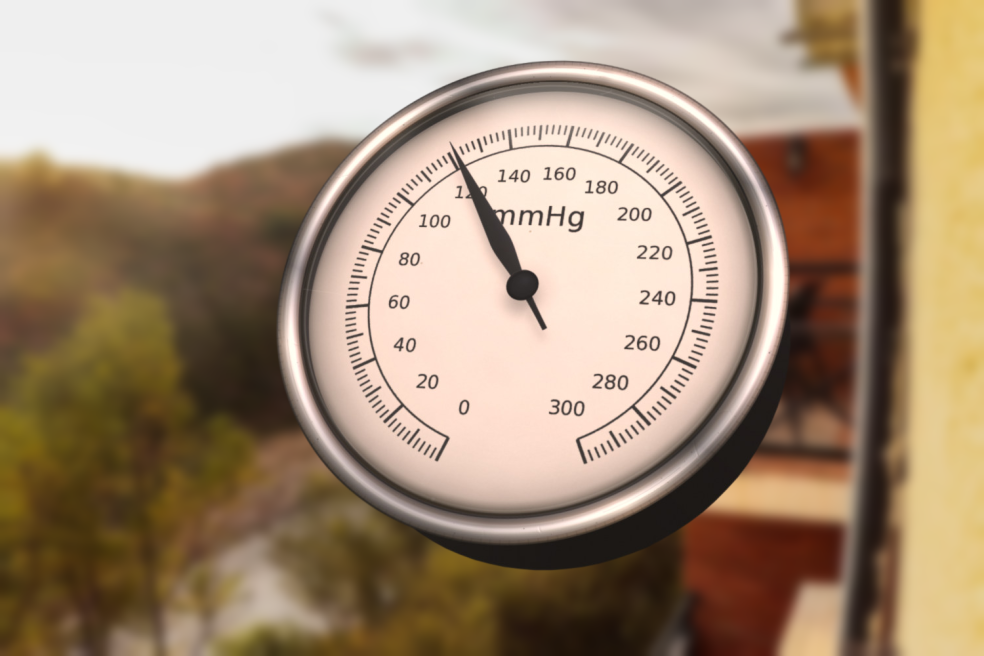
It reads 122 mmHg
